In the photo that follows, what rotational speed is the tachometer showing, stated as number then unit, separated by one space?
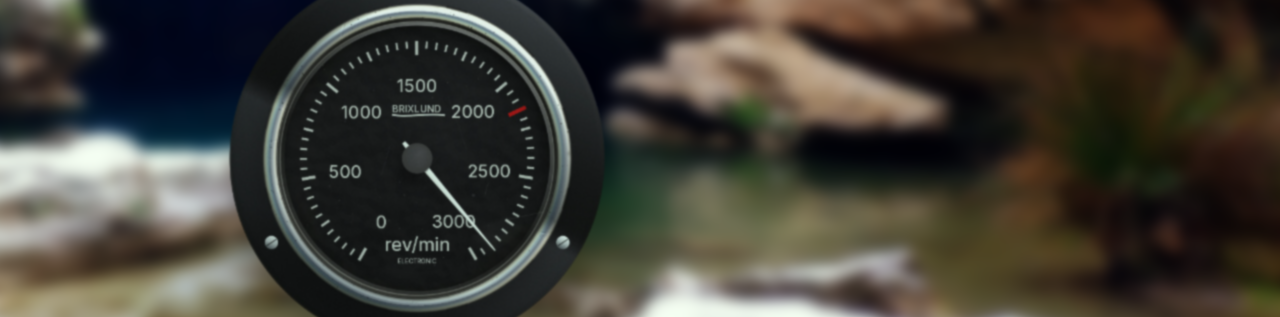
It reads 2900 rpm
